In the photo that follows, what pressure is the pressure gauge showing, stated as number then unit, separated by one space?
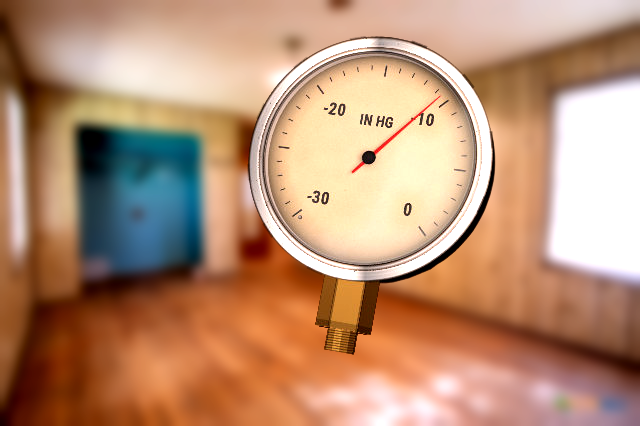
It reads -10.5 inHg
